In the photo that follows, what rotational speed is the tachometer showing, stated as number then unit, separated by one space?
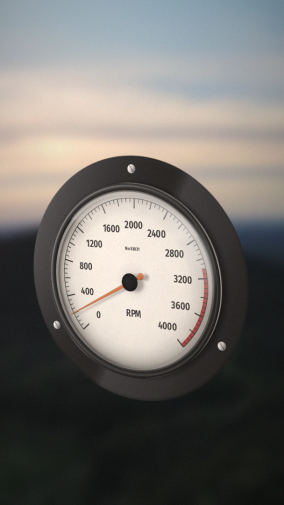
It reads 200 rpm
